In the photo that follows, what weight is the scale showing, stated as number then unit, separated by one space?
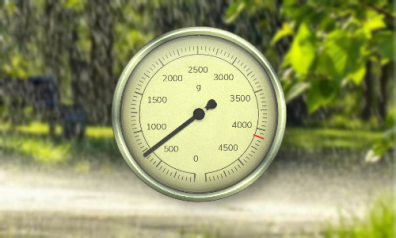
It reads 700 g
